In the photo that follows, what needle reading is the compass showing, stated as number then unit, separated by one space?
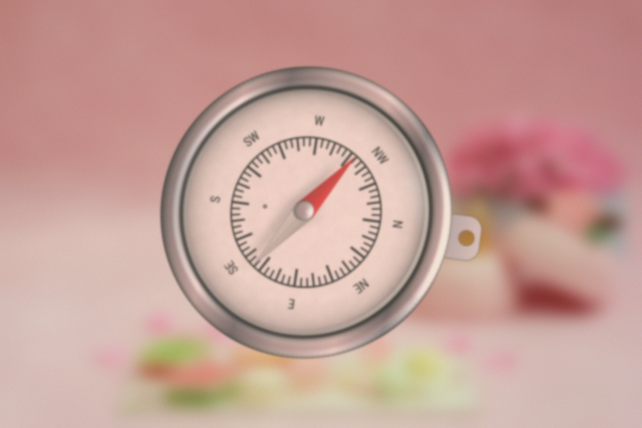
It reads 305 °
